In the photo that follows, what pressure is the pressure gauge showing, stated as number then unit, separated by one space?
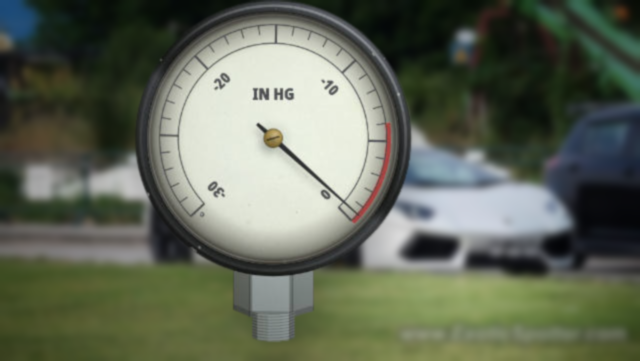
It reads -0.5 inHg
